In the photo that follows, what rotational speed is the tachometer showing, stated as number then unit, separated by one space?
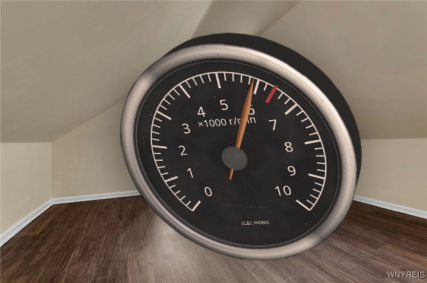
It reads 5900 rpm
